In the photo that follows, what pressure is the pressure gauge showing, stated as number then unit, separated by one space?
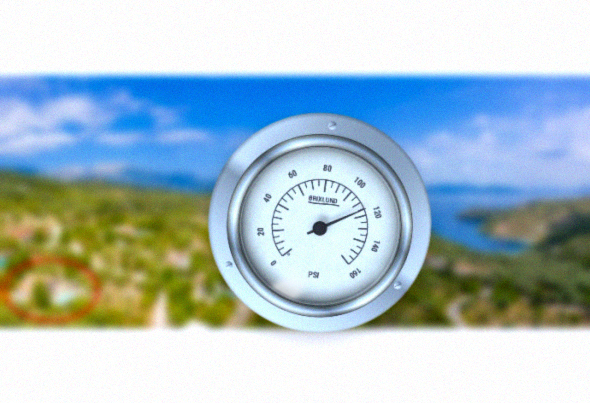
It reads 115 psi
